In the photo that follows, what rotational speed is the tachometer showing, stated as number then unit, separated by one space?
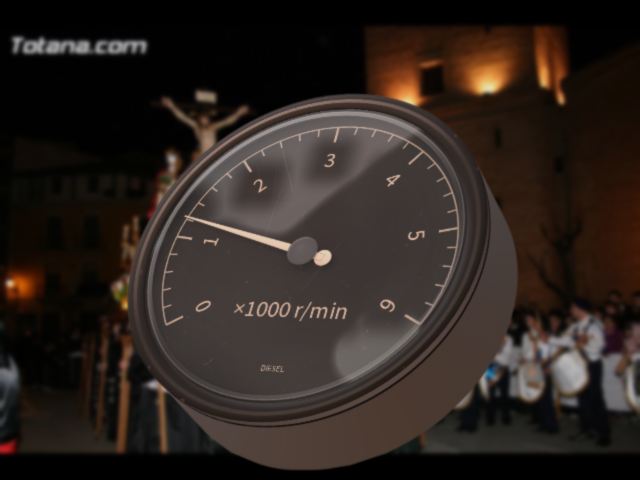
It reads 1200 rpm
